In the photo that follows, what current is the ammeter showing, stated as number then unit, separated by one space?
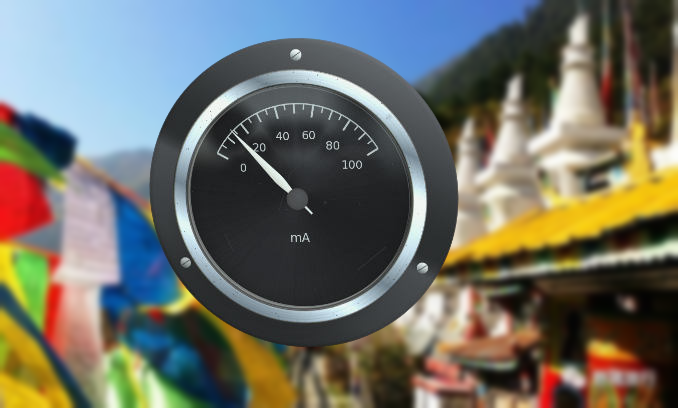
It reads 15 mA
